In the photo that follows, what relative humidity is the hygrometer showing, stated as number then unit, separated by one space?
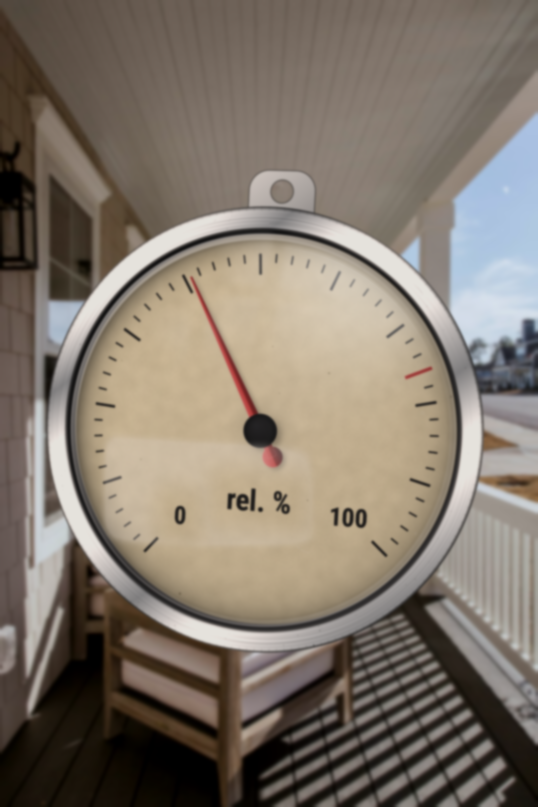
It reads 41 %
